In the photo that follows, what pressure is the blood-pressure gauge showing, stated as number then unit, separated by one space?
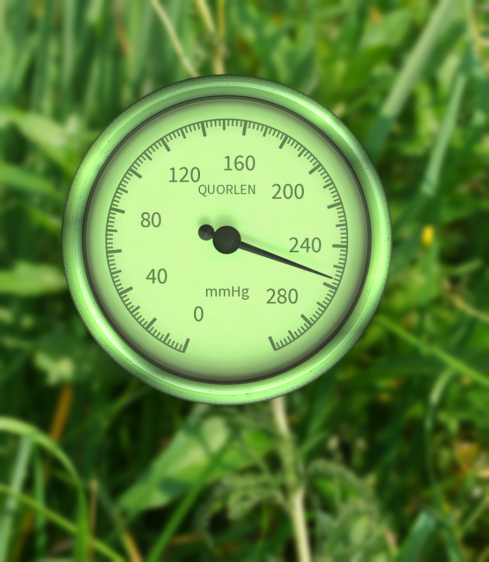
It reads 256 mmHg
